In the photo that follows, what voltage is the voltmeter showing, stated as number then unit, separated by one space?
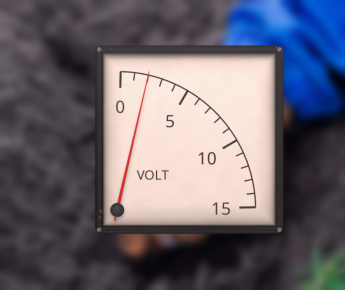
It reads 2 V
